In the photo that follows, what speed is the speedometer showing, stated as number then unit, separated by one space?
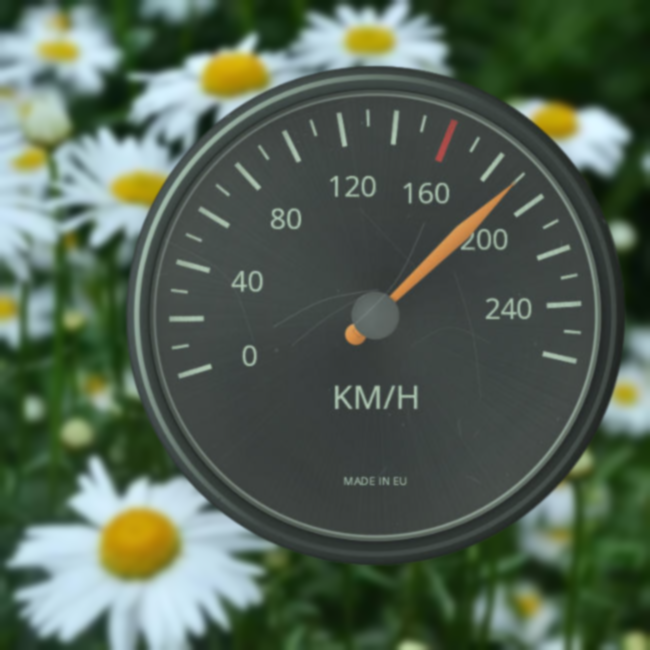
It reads 190 km/h
